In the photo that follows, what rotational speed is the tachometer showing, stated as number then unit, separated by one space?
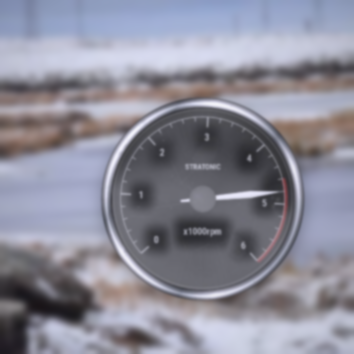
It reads 4800 rpm
